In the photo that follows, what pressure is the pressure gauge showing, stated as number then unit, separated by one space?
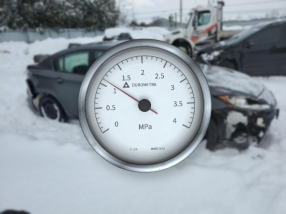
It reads 1.1 MPa
